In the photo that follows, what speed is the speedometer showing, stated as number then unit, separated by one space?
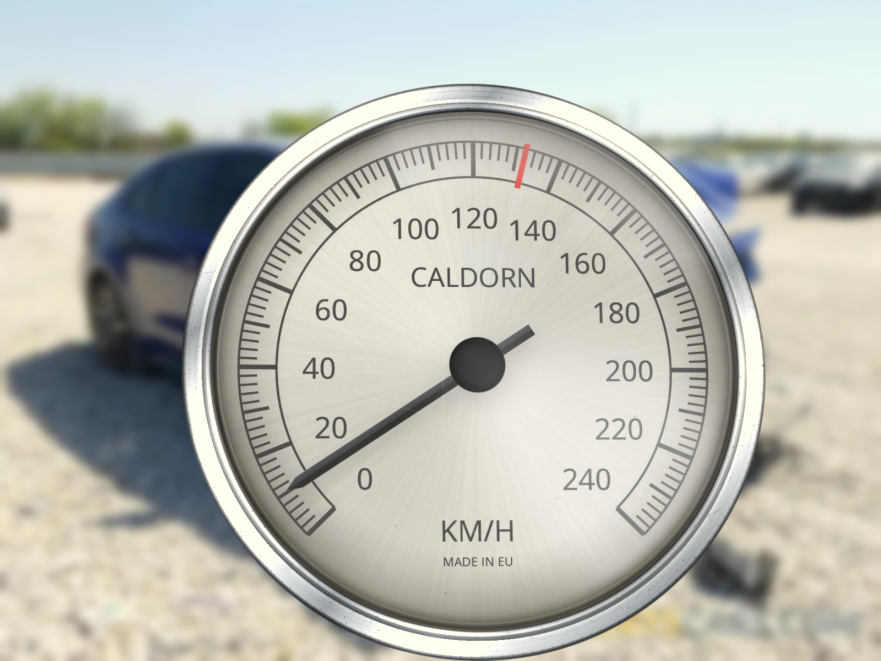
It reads 10 km/h
